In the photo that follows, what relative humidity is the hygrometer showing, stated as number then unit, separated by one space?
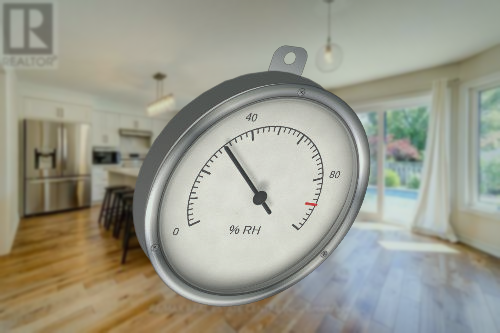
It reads 30 %
